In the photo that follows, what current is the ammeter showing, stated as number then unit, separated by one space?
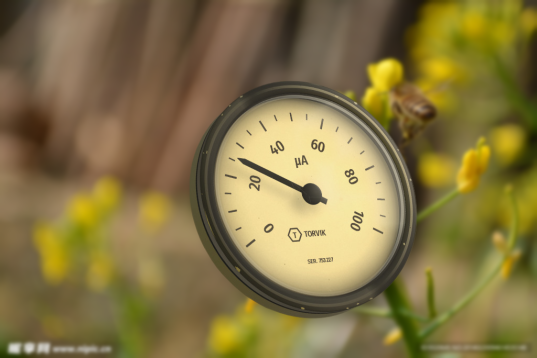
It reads 25 µA
